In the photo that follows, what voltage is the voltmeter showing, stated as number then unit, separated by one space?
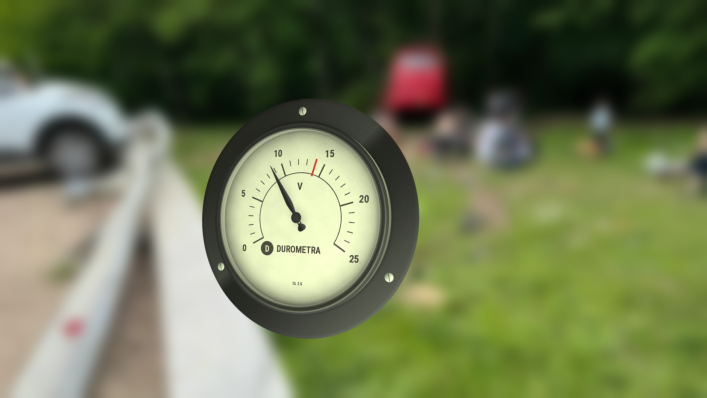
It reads 9 V
